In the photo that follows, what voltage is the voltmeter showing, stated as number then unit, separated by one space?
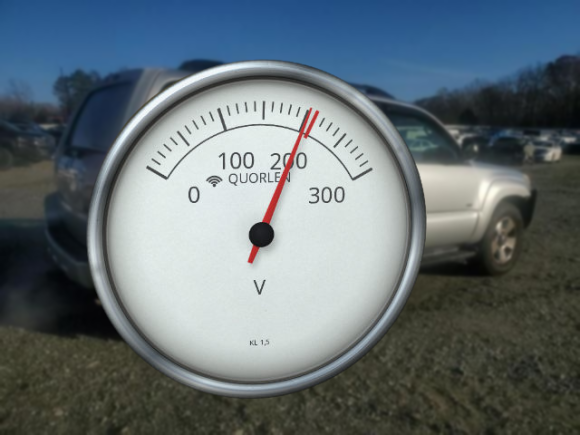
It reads 200 V
